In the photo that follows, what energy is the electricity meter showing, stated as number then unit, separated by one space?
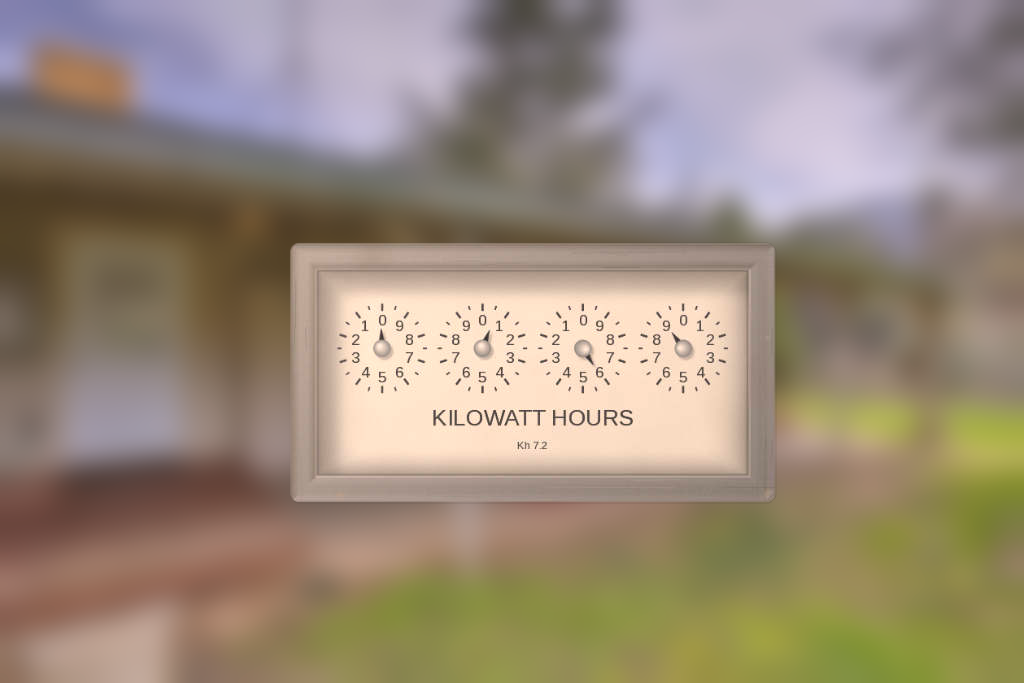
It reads 59 kWh
